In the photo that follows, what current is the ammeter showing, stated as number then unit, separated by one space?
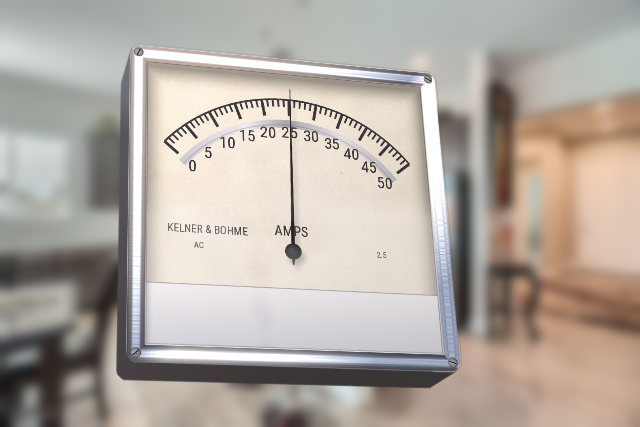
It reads 25 A
